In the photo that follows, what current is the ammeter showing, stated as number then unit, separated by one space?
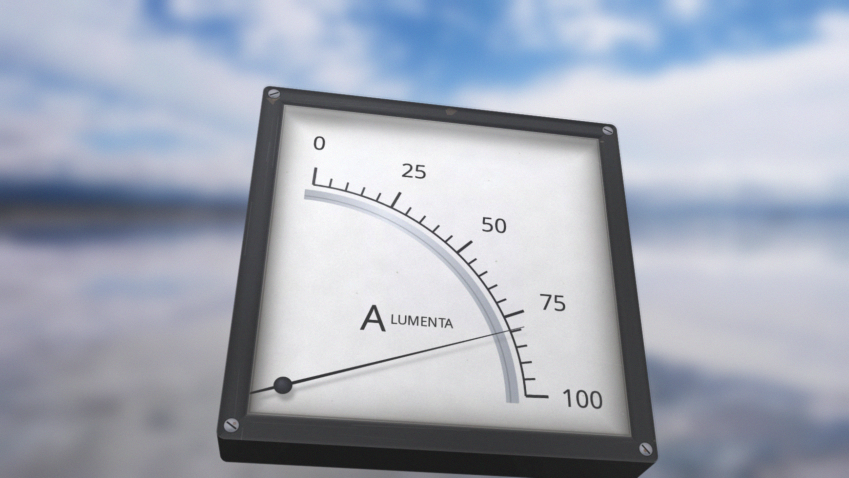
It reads 80 A
